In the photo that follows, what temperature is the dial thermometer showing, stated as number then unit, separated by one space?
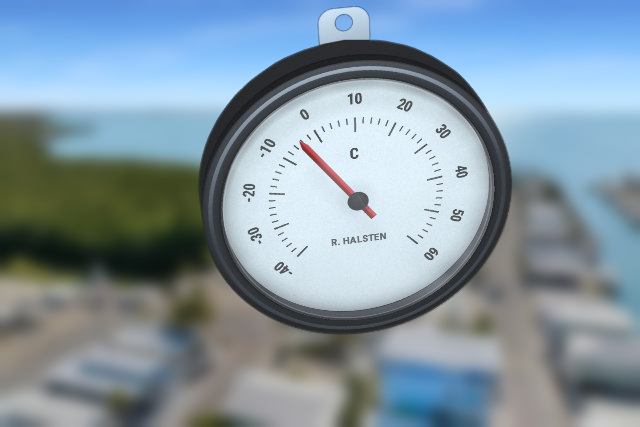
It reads -4 °C
